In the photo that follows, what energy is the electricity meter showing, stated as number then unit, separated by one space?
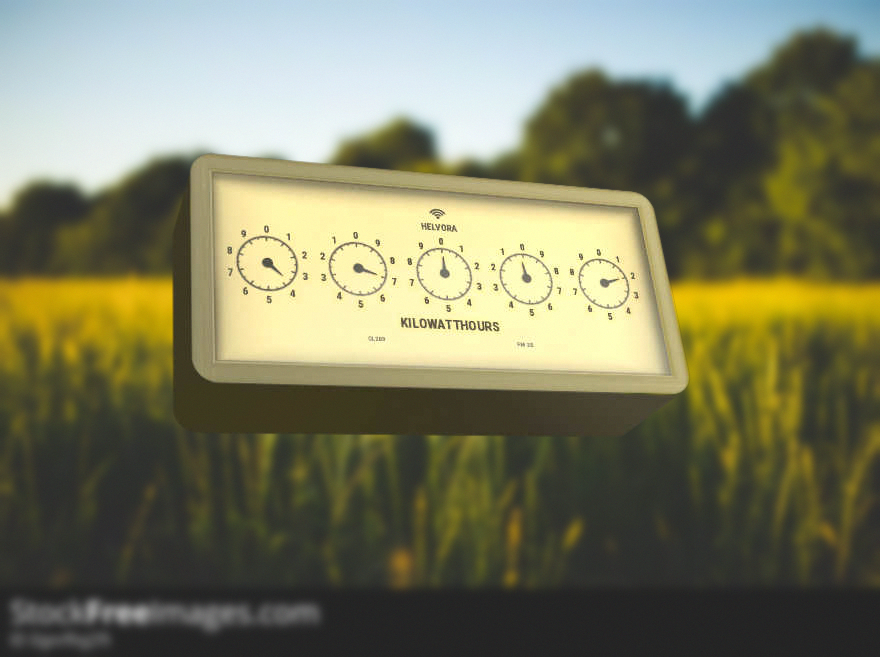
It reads 37002 kWh
